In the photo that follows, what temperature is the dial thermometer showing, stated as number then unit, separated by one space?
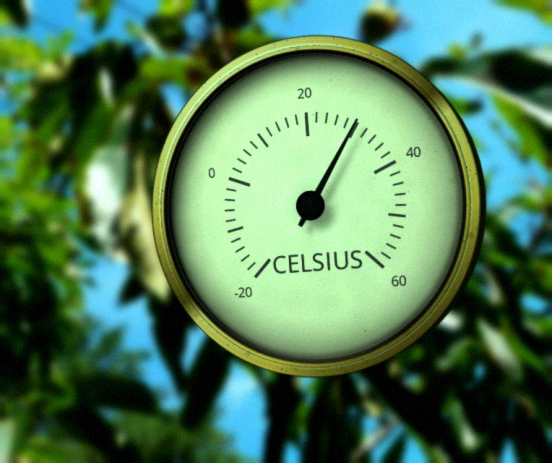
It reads 30 °C
